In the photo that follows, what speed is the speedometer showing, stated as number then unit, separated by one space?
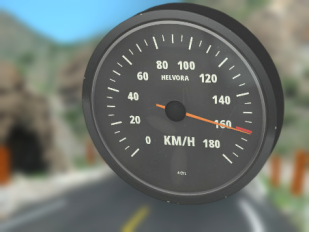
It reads 160 km/h
